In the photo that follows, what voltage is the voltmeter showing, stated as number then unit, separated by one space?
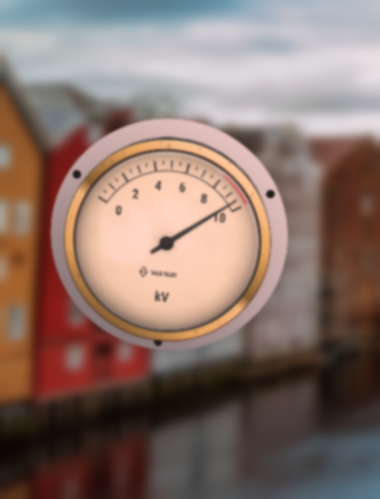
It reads 9.5 kV
